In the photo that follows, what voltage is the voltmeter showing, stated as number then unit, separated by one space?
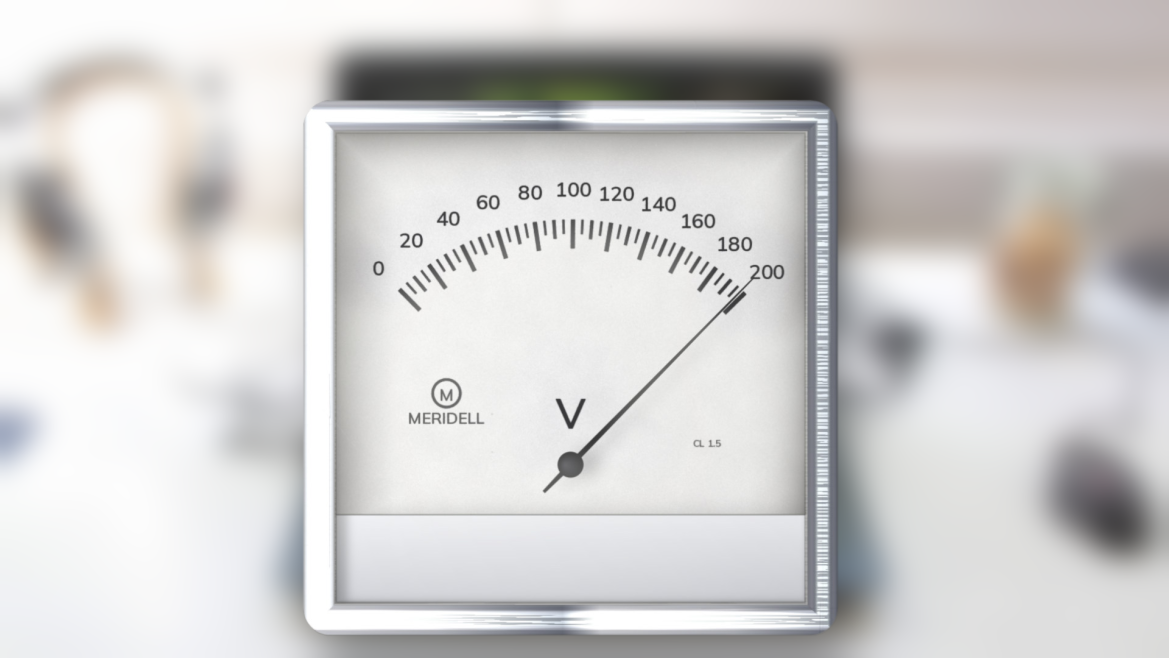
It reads 197.5 V
